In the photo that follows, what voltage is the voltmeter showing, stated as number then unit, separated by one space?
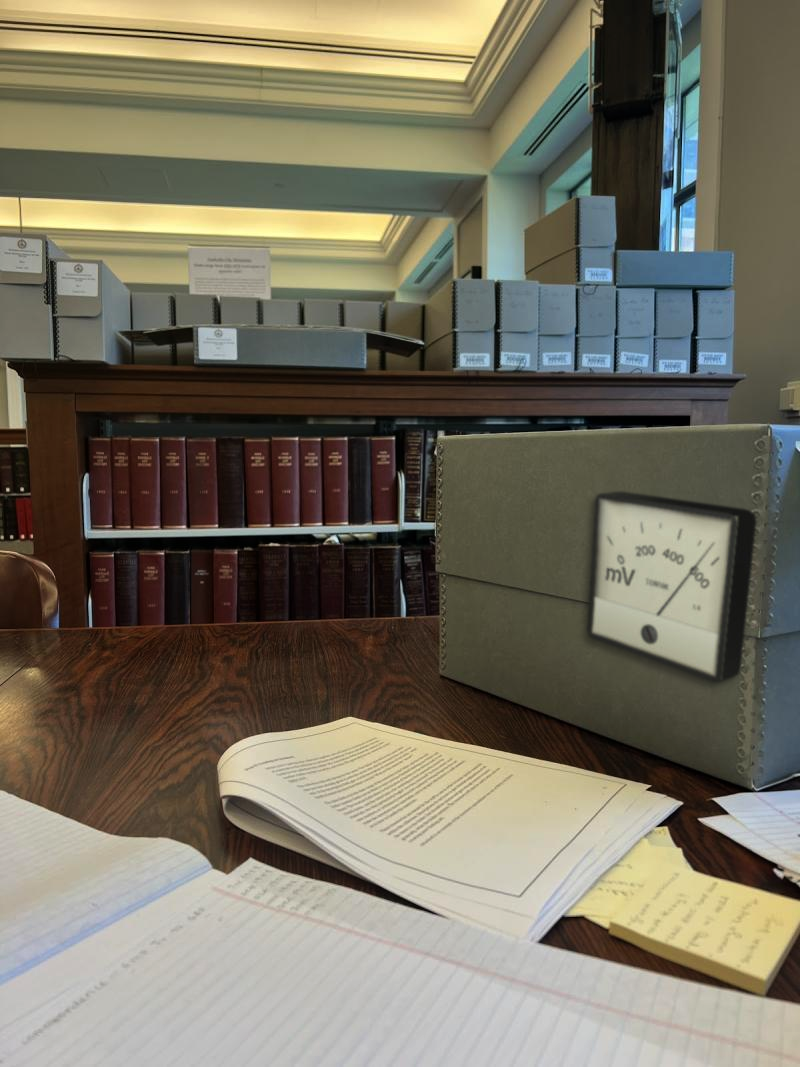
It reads 550 mV
